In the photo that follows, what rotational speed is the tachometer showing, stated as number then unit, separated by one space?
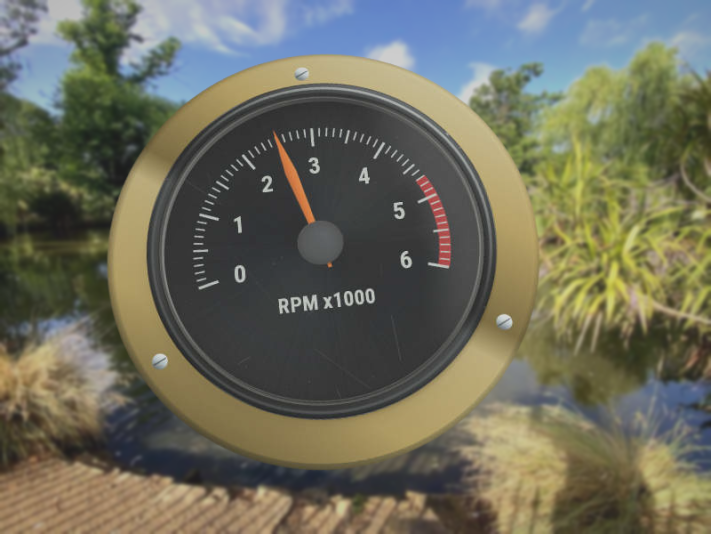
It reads 2500 rpm
